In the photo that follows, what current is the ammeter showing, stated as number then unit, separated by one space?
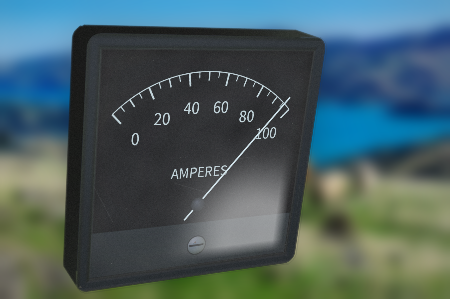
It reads 95 A
